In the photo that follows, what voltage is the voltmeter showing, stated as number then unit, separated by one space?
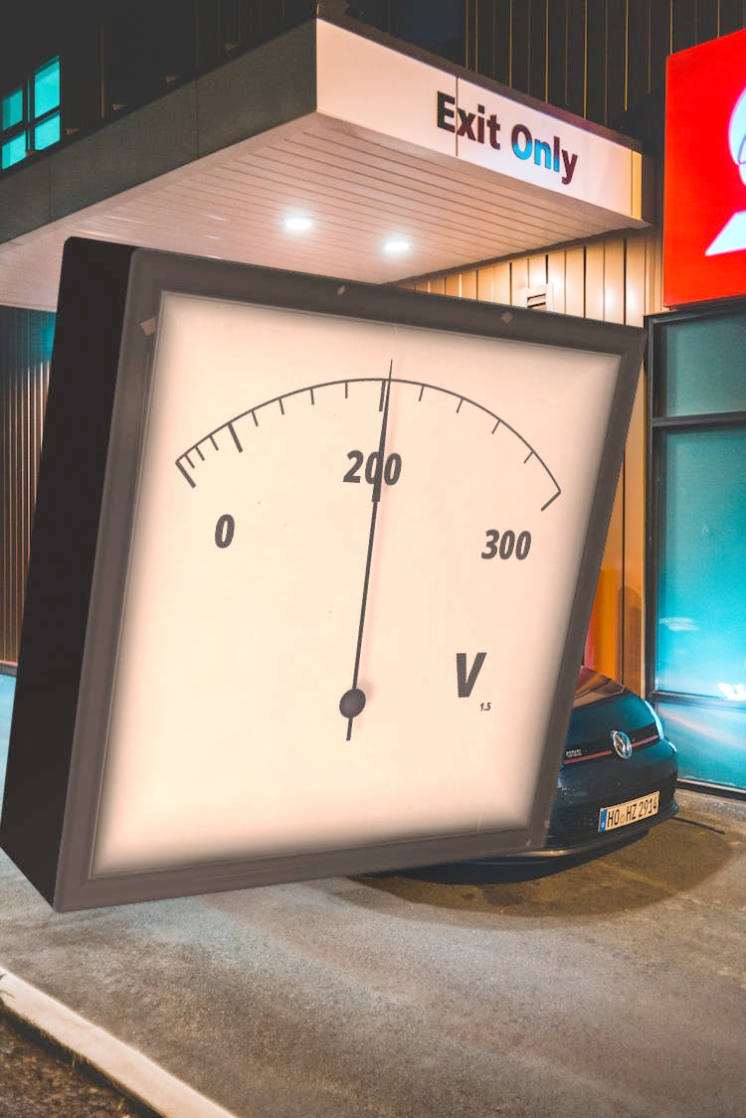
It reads 200 V
